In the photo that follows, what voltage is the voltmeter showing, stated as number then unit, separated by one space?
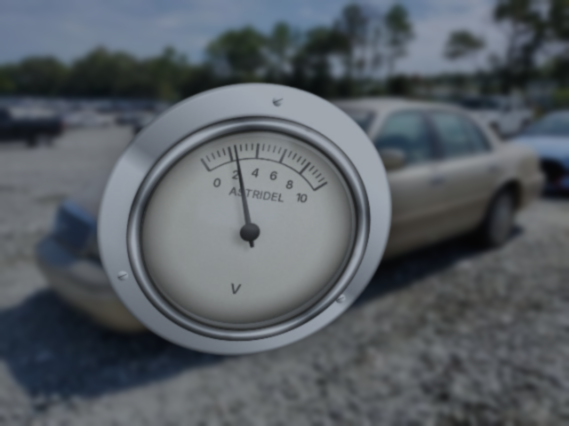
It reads 2.4 V
